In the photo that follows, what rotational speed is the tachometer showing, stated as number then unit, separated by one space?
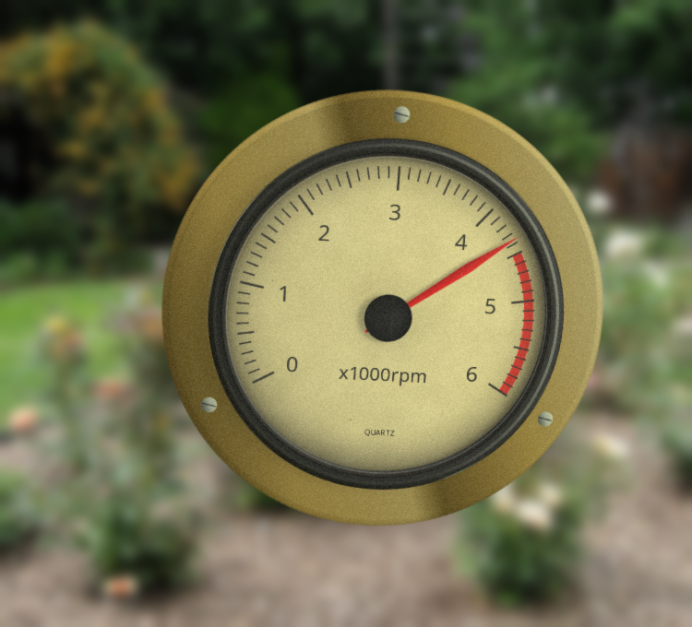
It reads 4350 rpm
